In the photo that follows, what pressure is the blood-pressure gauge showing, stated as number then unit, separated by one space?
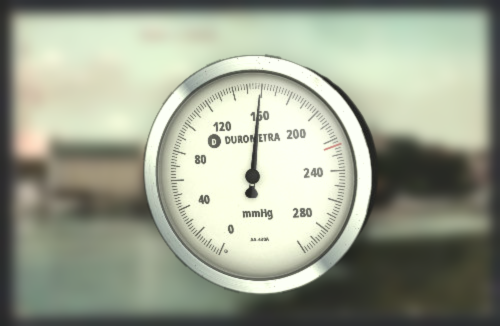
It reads 160 mmHg
